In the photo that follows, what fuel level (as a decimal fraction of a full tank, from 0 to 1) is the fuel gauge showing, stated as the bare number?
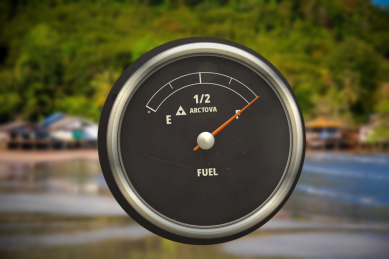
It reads 1
